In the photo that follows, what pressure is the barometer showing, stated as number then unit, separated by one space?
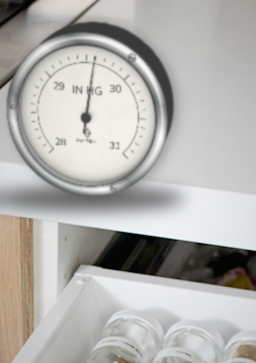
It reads 29.6 inHg
